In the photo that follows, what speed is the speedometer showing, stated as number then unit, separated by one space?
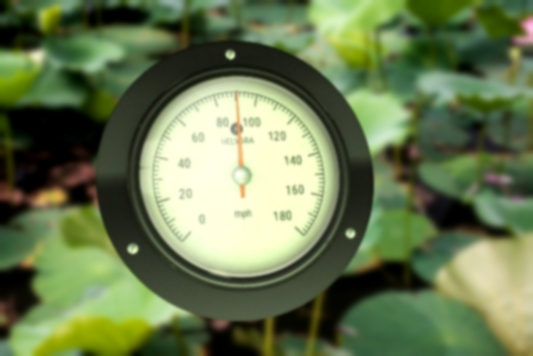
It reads 90 mph
